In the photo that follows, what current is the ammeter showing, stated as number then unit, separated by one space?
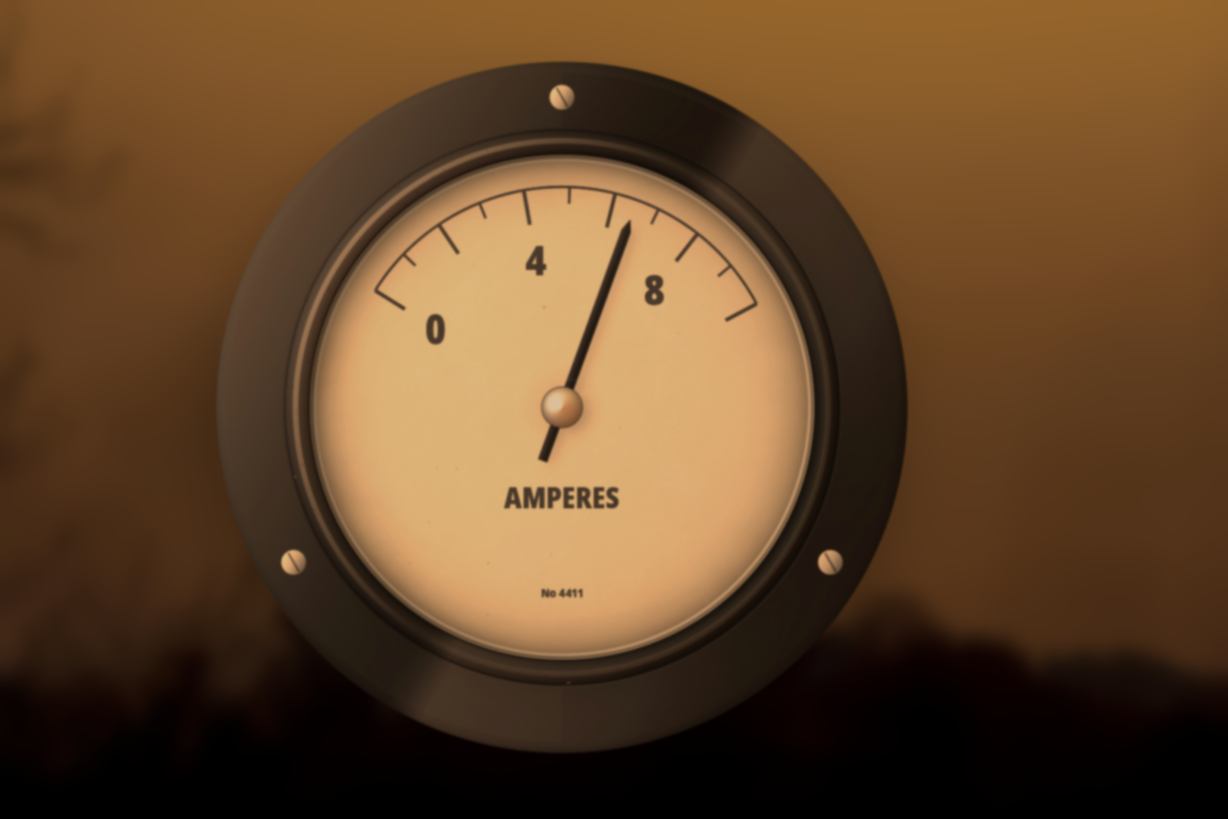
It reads 6.5 A
